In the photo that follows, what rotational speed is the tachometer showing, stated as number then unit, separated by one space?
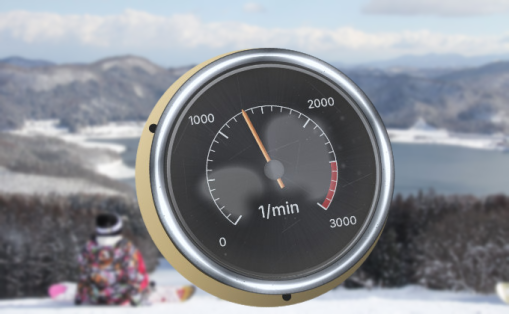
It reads 1300 rpm
